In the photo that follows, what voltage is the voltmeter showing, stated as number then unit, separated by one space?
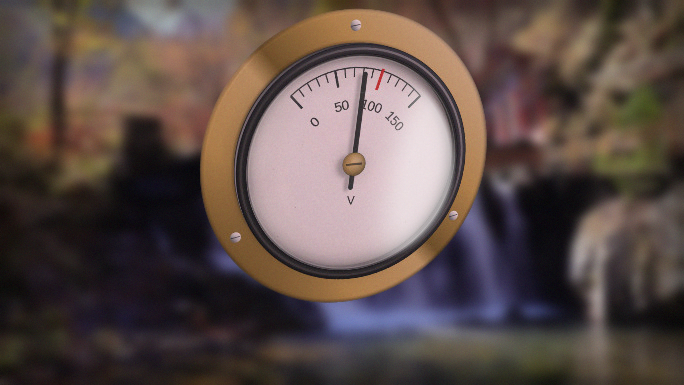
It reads 80 V
